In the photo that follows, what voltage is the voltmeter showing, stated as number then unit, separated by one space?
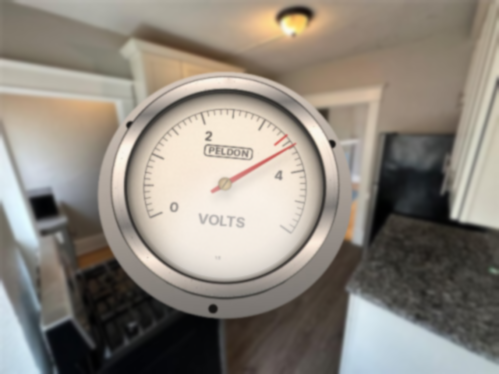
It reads 3.6 V
